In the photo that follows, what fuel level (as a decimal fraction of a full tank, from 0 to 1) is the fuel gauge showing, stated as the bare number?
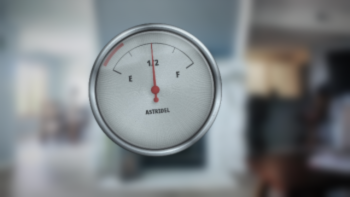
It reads 0.5
